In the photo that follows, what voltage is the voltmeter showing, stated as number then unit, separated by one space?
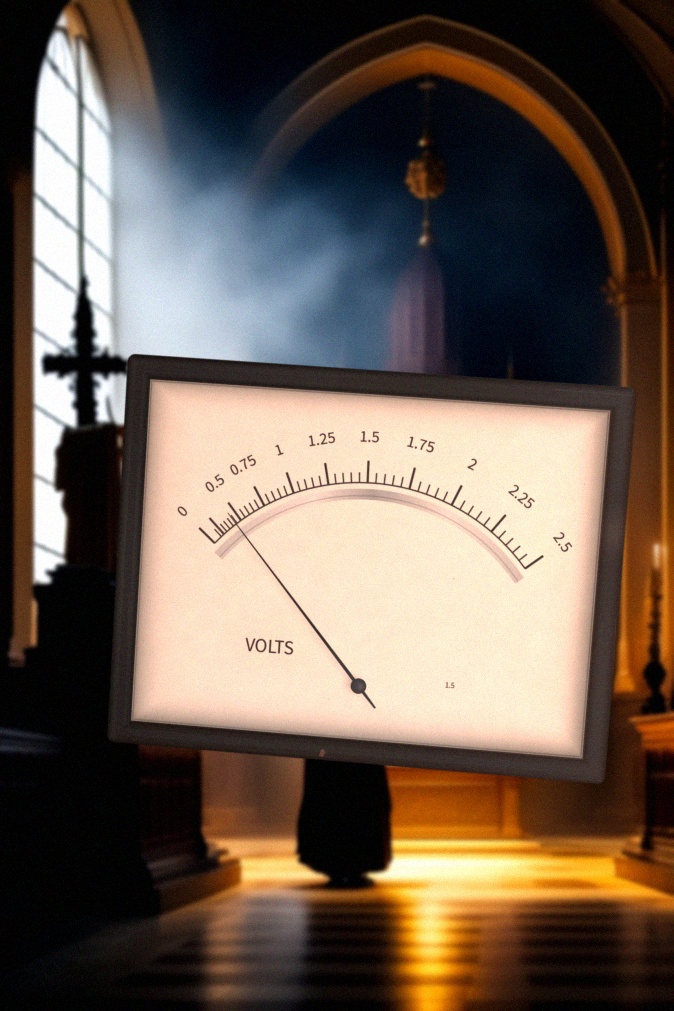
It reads 0.45 V
